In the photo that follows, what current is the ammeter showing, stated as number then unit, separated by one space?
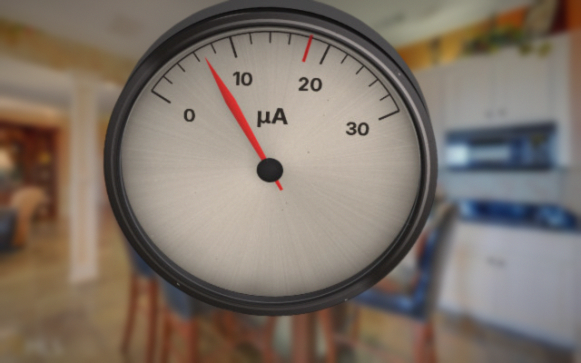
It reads 7 µA
